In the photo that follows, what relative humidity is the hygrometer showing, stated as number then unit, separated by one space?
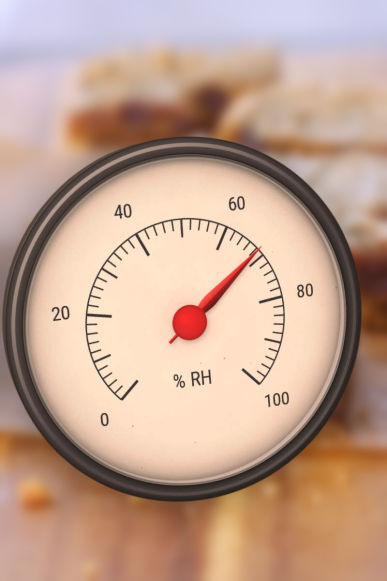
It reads 68 %
